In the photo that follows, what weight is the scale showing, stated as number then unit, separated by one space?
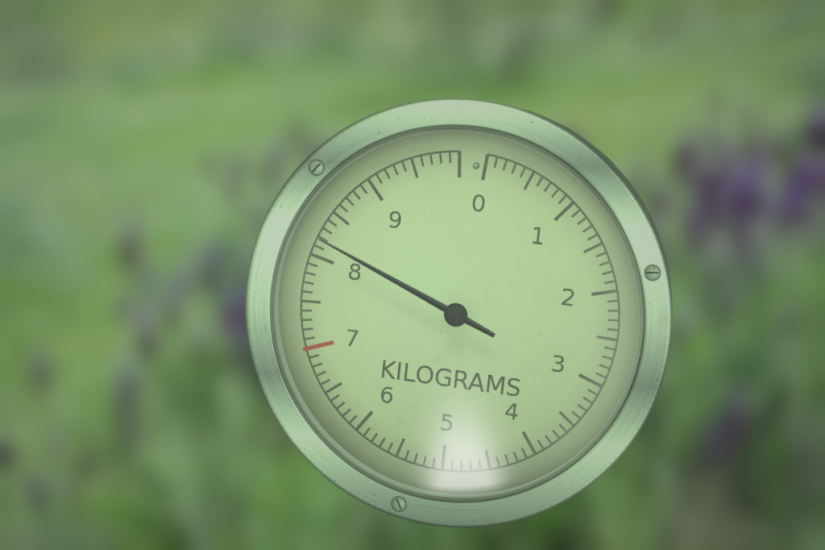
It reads 8.2 kg
